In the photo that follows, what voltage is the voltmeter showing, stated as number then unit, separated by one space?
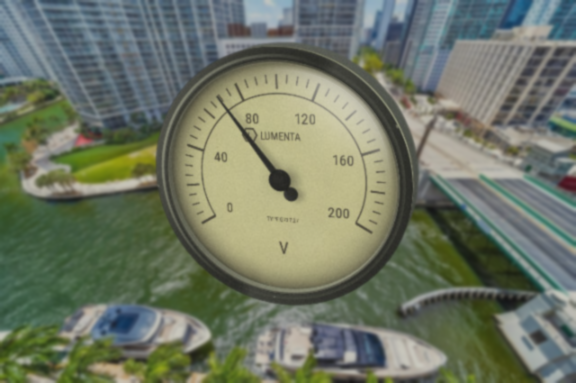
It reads 70 V
